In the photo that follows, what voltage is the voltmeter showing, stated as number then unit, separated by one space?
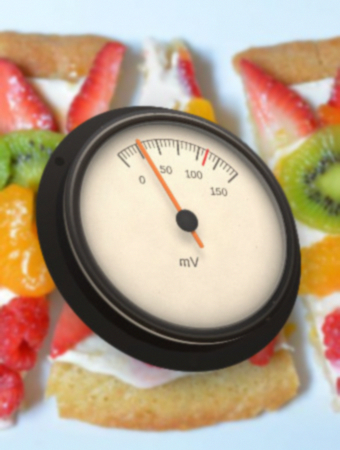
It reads 25 mV
